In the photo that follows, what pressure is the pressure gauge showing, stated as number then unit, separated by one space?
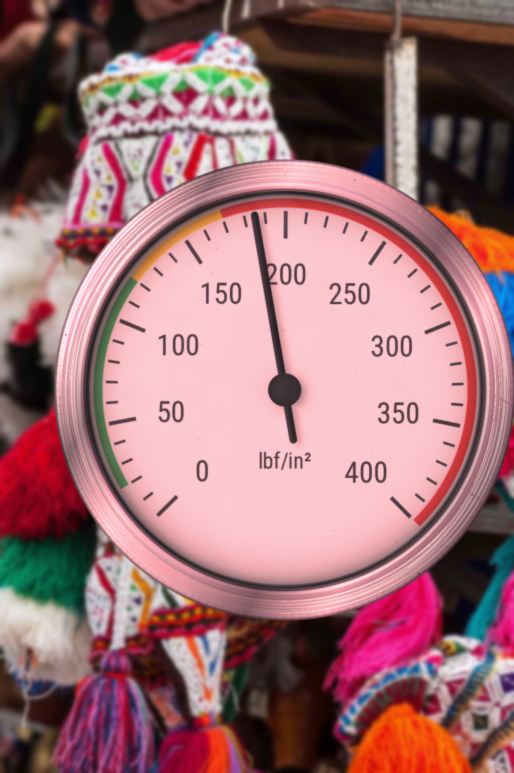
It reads 185 psi
